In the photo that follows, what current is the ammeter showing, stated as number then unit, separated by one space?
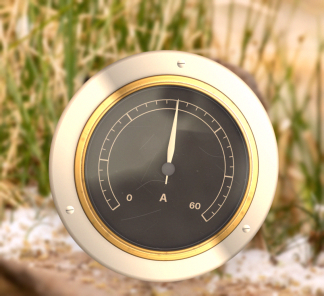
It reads 30 A
